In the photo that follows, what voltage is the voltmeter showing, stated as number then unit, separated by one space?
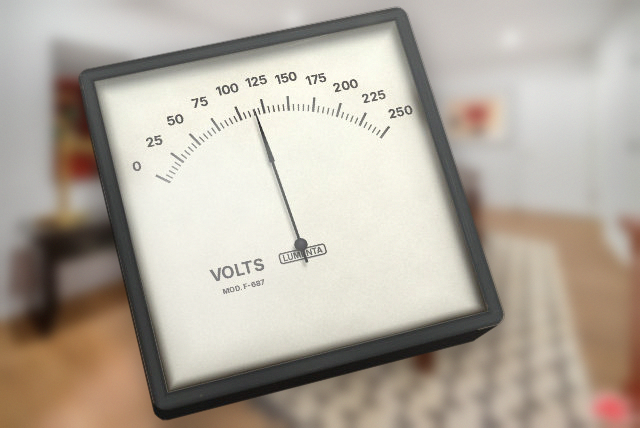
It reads 115 V
